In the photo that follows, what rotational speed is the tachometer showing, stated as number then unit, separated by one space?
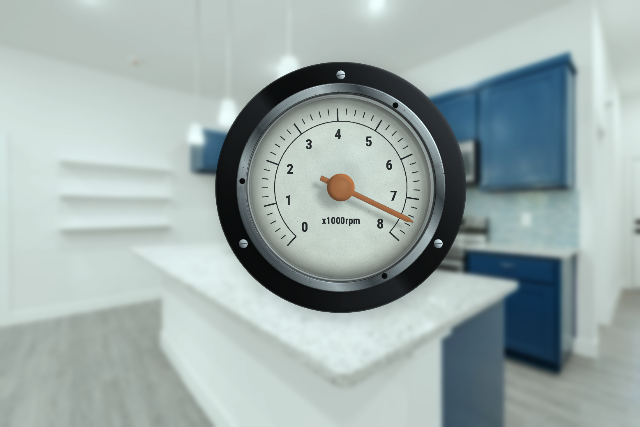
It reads 7500 rpm
